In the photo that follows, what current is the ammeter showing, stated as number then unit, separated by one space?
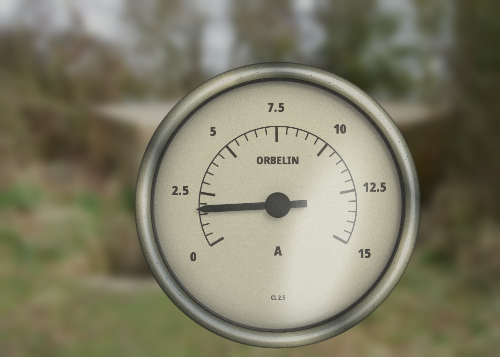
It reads 1.75 A
